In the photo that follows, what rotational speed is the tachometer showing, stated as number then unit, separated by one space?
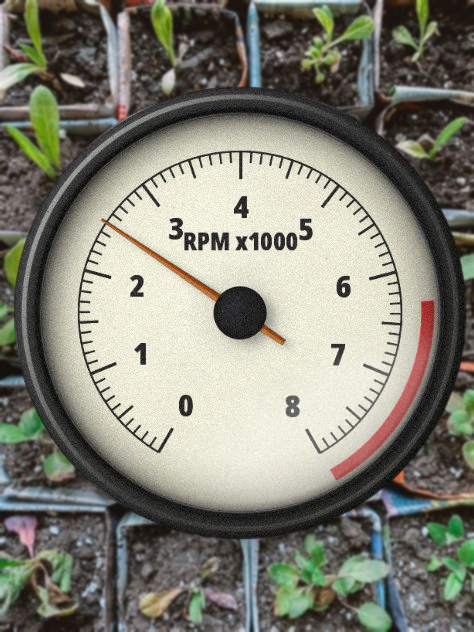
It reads 2500 rpm
